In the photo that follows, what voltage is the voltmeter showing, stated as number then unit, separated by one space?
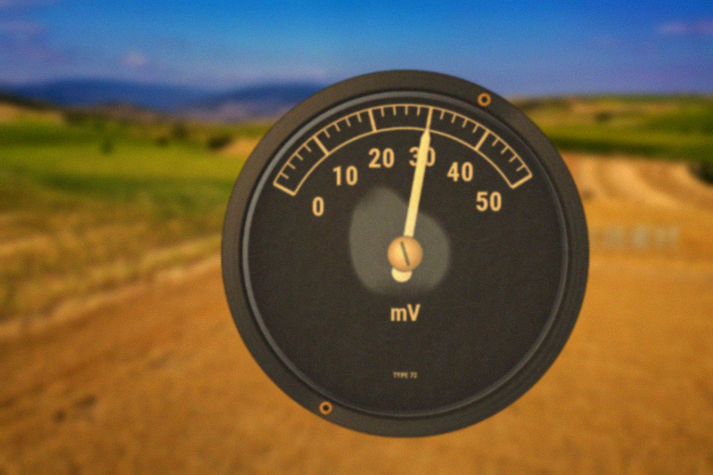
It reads 30 mV
